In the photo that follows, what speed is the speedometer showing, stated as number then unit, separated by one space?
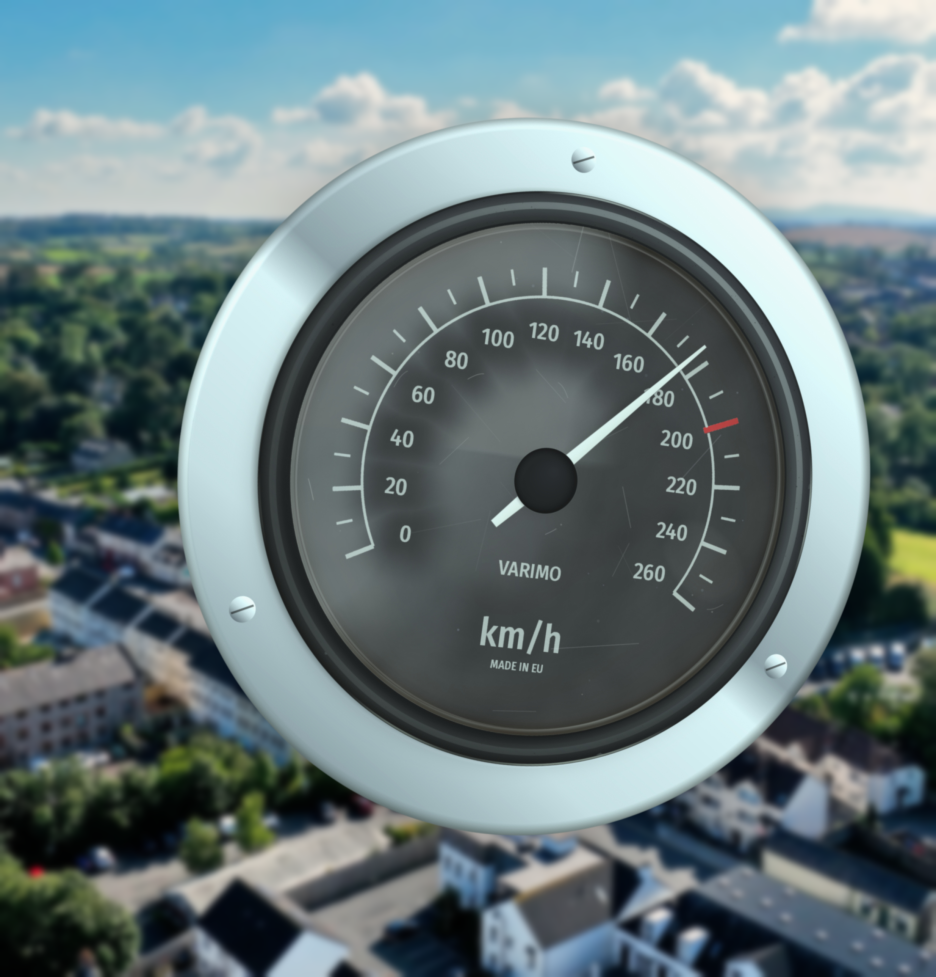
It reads 175 km/h
